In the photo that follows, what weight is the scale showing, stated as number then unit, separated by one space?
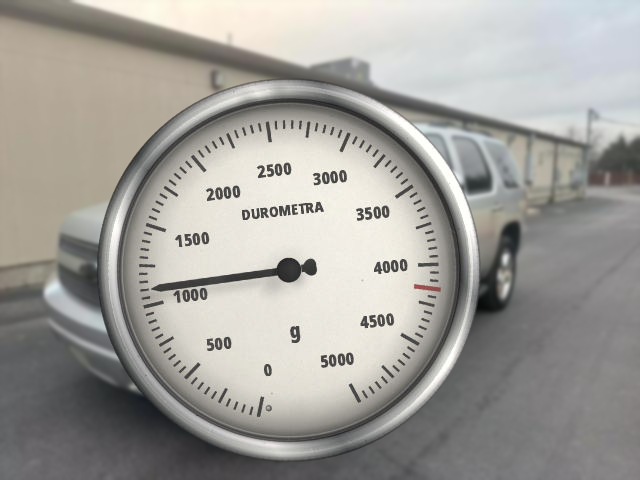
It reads 1100 g
